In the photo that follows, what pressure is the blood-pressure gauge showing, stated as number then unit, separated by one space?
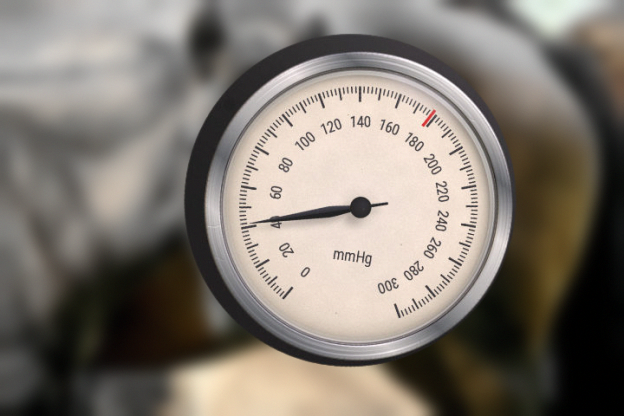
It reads 42 mmHg
